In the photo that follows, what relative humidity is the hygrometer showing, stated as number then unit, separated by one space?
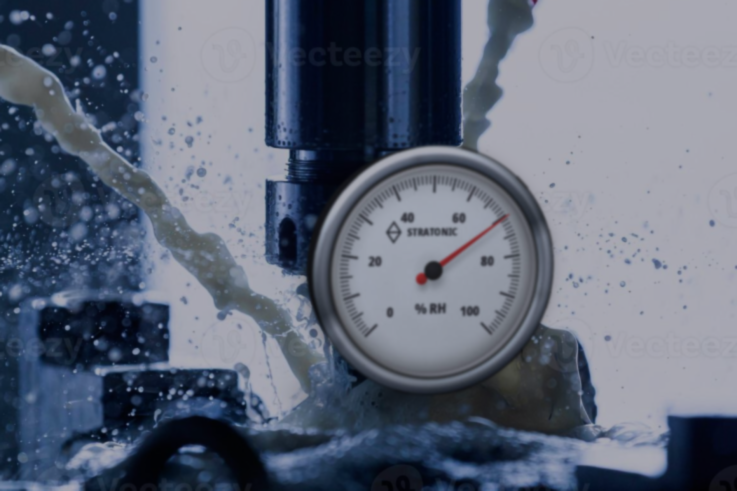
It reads 70 %
